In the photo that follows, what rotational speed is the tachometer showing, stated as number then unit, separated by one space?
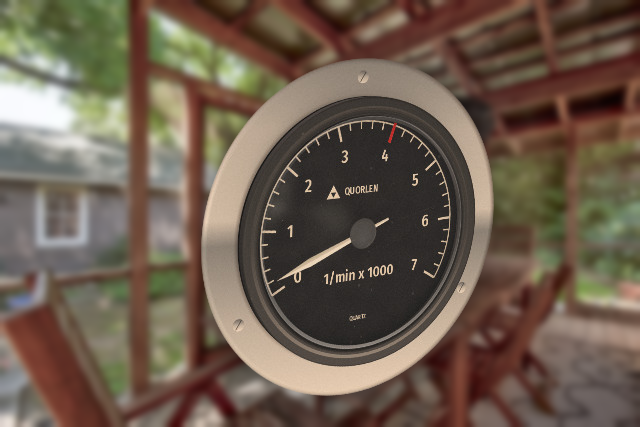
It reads 200 rpm
